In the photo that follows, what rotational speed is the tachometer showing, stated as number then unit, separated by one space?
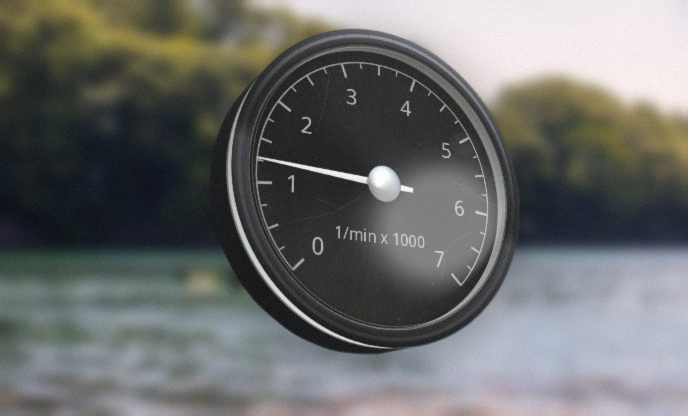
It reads 1250 rpm
